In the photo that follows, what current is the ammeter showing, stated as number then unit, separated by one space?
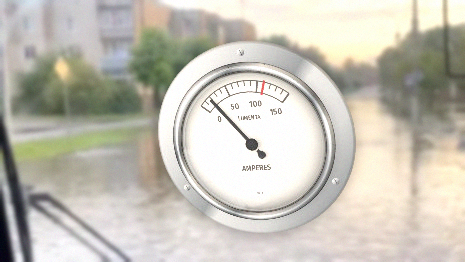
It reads 20 A
